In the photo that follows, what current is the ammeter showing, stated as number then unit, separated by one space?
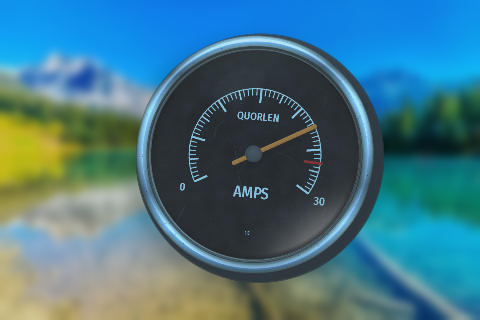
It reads 22.5 A
